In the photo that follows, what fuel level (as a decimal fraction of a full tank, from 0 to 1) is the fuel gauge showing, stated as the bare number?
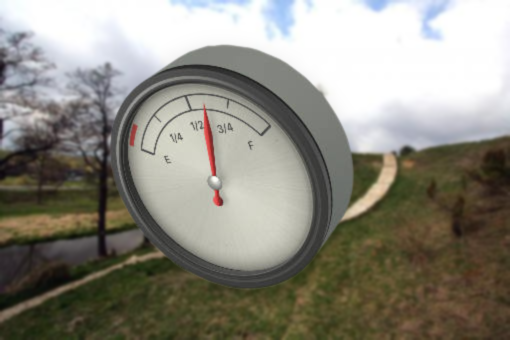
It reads 0.625
